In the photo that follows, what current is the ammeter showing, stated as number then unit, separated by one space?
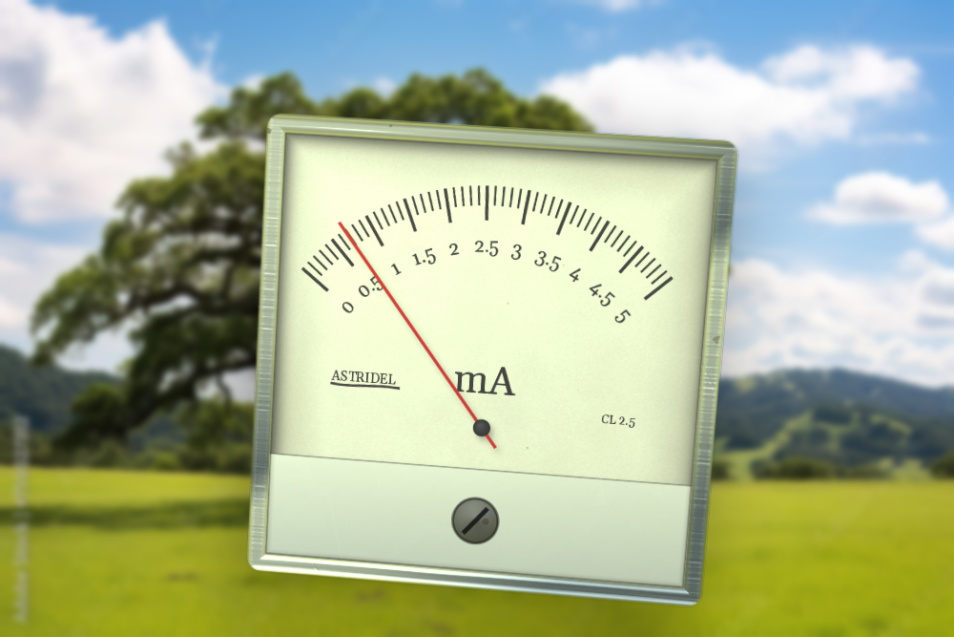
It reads 0.7 mA
